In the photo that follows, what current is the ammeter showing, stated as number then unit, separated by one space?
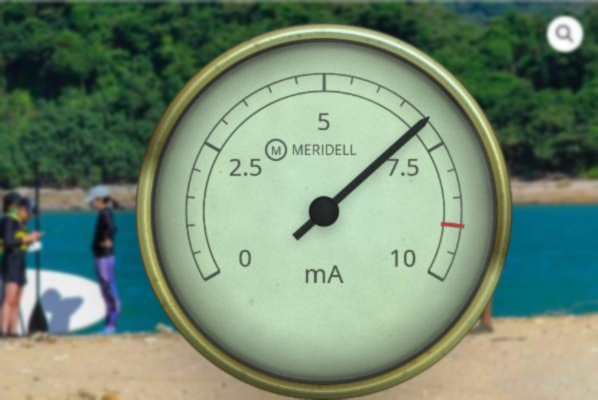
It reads 7 mA
